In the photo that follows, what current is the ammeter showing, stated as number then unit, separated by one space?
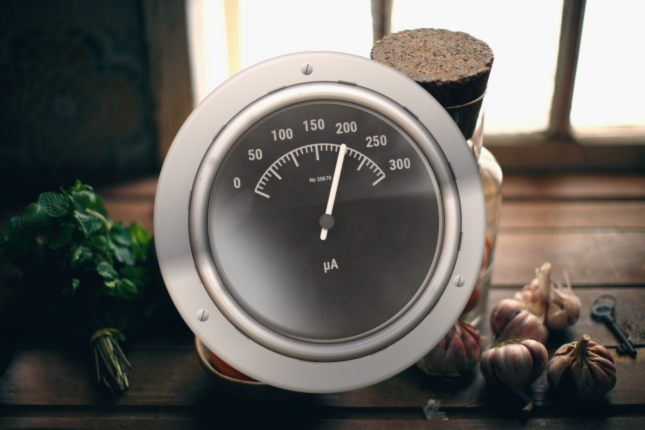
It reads 200 µA
